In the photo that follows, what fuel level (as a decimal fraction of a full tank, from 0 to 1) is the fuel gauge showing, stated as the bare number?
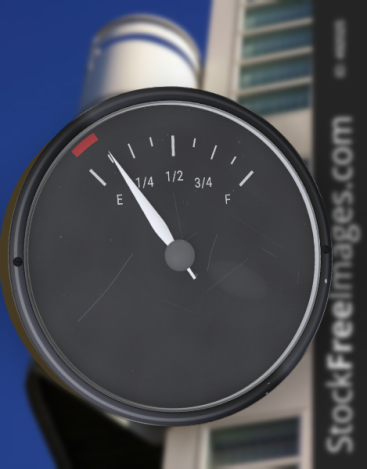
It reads 0.125
